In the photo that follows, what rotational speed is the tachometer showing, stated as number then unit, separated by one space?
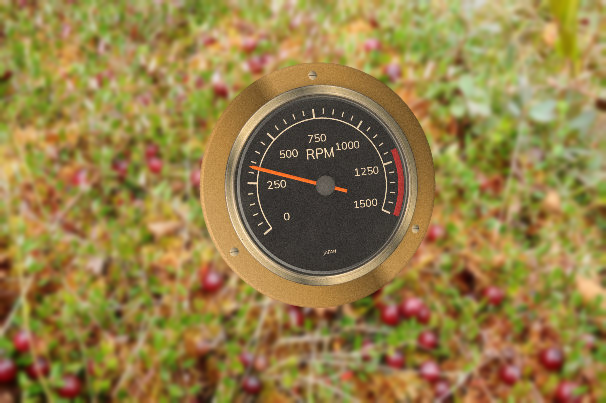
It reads 325 rpm
